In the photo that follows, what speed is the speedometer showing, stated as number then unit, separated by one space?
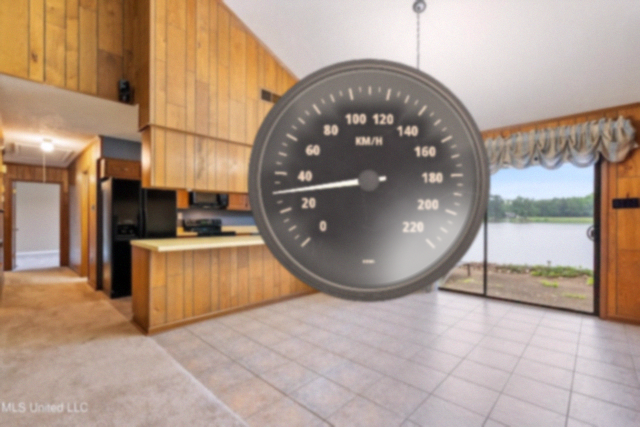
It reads 30 km/h
